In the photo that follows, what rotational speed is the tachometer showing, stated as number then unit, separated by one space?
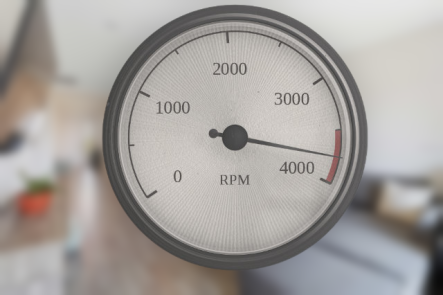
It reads 3750 rpm
